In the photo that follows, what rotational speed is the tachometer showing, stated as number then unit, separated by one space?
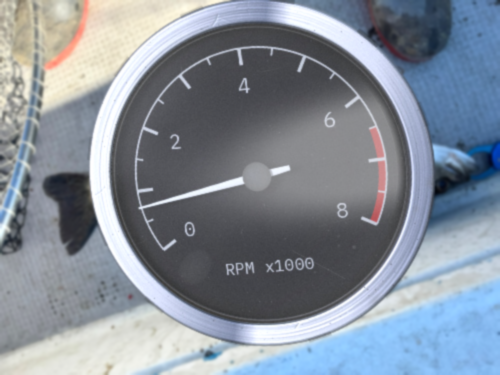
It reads 750 rpm
